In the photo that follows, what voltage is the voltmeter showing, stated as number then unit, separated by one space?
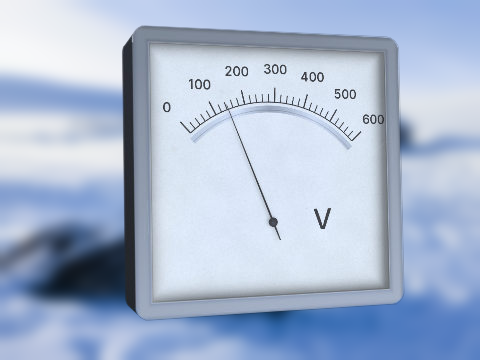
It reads 140 V
